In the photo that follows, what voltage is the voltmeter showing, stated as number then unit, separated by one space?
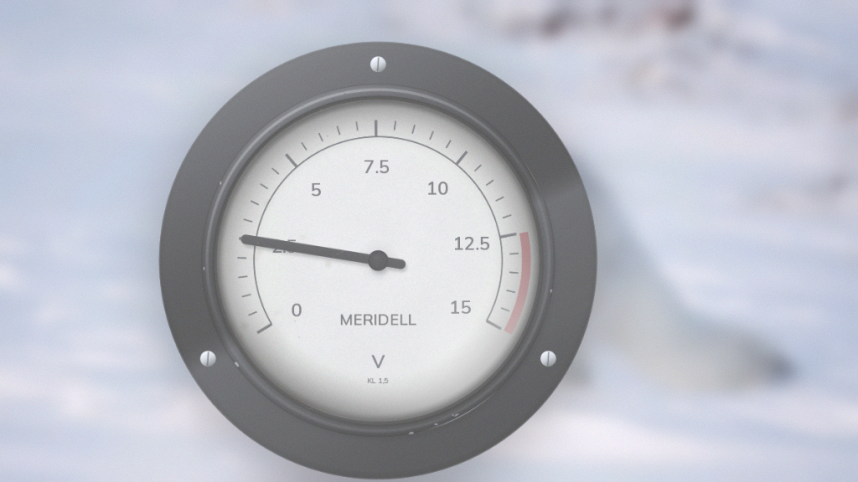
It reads 2.5 V
